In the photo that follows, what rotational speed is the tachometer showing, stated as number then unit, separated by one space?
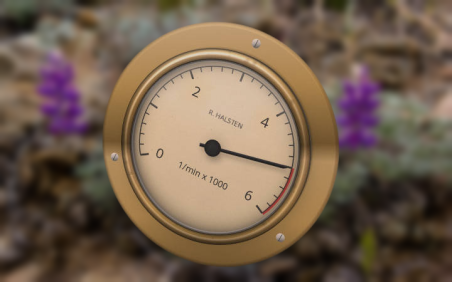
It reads 5000 rpm
